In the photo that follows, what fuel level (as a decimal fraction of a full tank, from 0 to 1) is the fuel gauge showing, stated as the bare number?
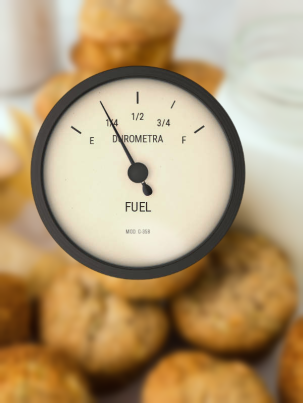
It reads 0.25
